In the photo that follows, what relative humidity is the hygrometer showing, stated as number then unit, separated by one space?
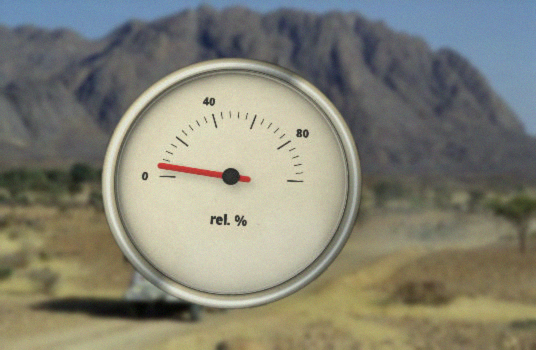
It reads 4 %
